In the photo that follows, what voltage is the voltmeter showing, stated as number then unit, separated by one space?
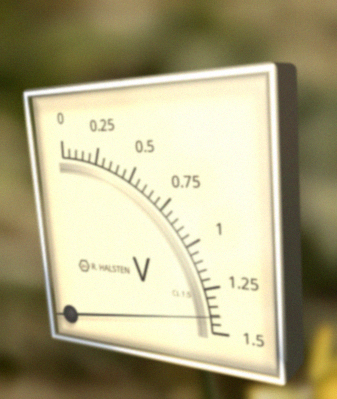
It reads 1.4 V
